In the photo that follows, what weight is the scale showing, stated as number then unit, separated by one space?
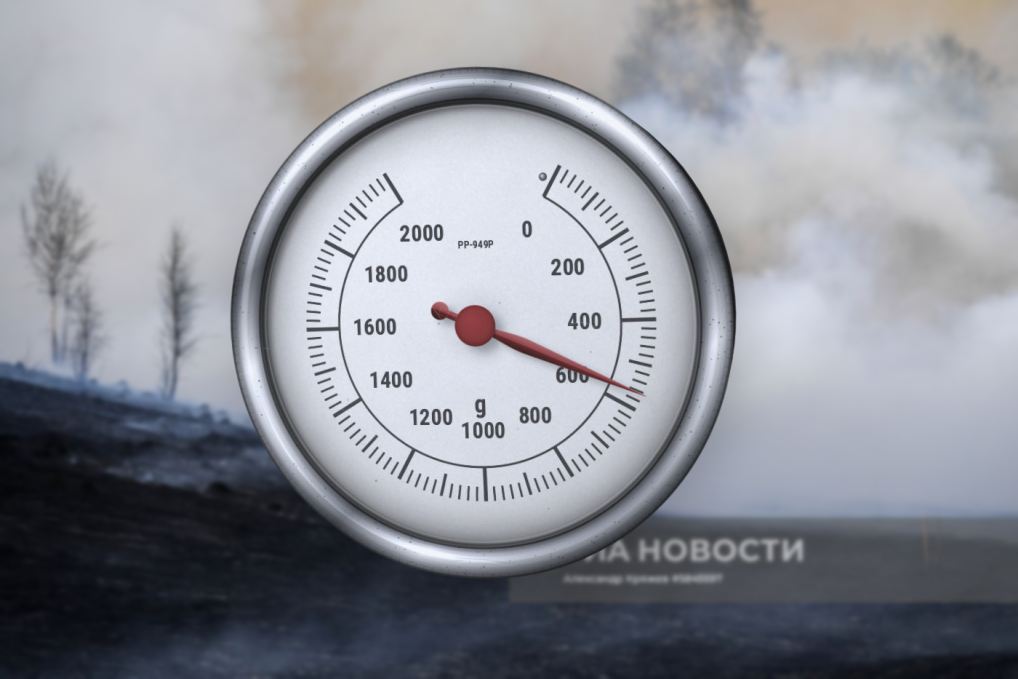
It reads 560 g
